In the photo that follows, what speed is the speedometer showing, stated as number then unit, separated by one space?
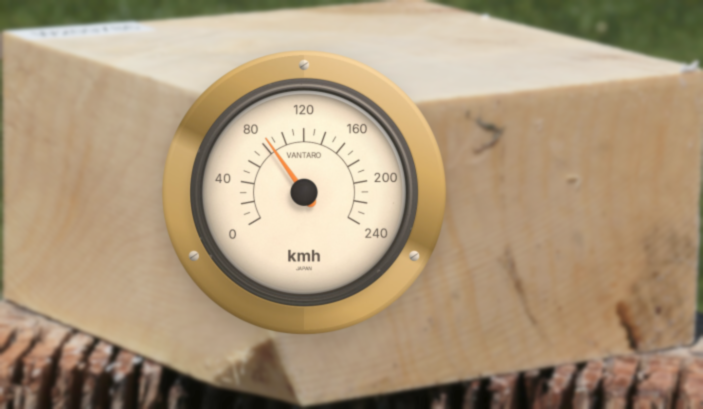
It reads 85 km/h
